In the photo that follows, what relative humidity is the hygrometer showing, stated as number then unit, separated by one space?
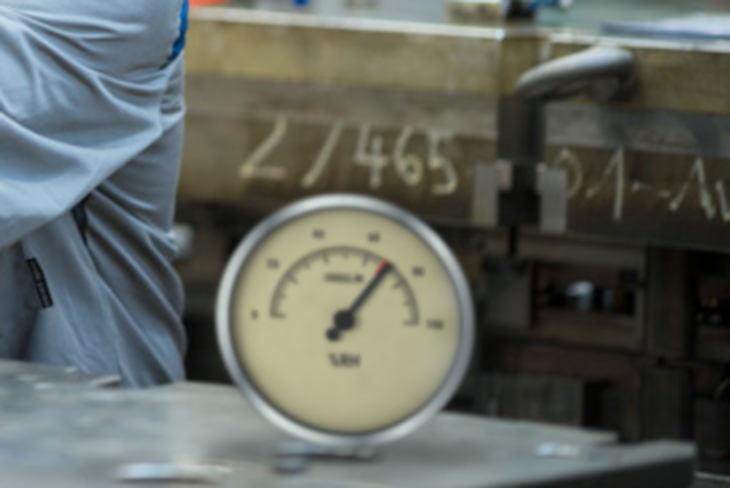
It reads 70 %
